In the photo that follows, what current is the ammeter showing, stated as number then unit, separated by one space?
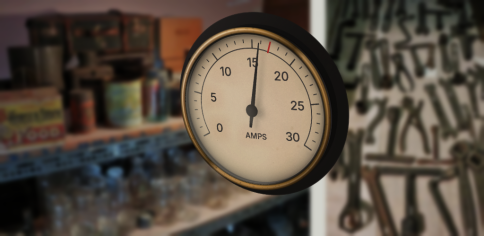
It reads 16 A
